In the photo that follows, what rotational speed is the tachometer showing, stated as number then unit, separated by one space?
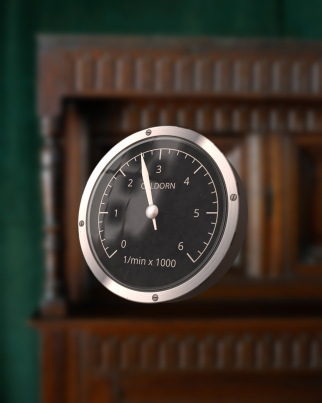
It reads 2600 rpm
